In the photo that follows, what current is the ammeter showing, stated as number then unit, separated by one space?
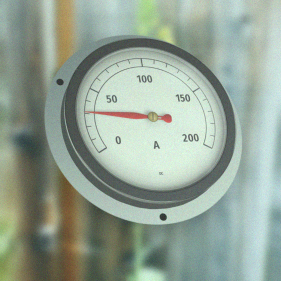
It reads 30 A
